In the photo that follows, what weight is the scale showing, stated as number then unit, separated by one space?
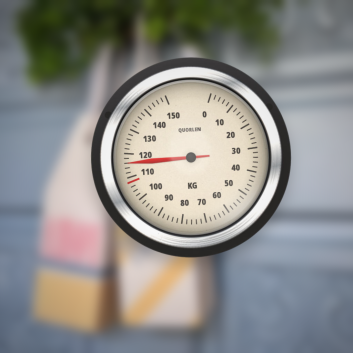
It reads 116 kg
